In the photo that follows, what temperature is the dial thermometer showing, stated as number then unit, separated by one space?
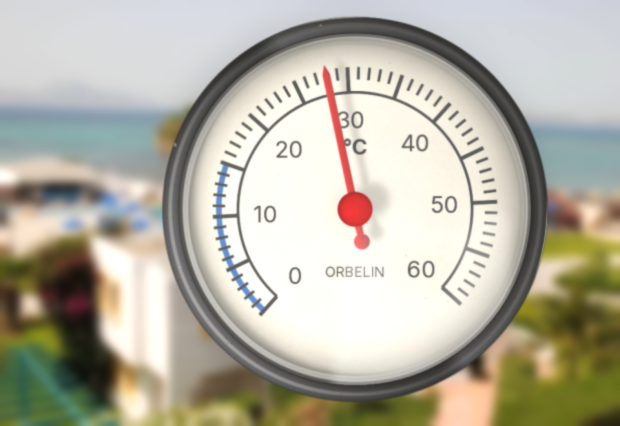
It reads 28 °C
